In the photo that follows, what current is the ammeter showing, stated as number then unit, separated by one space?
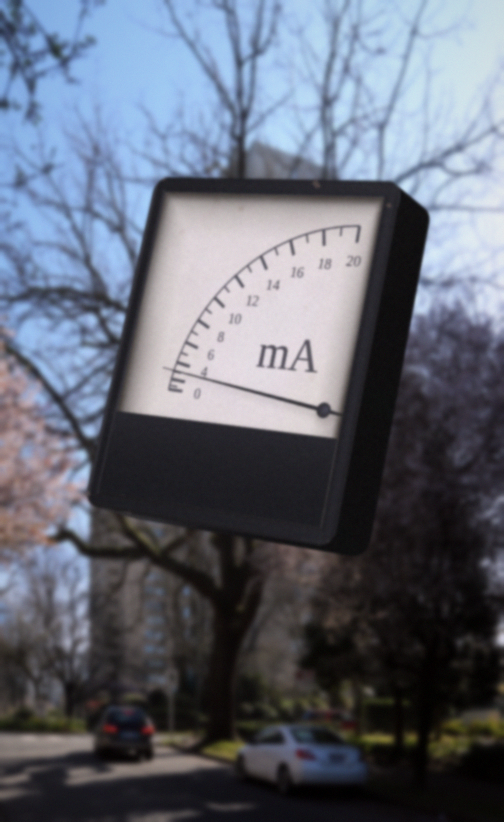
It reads 3 mA
